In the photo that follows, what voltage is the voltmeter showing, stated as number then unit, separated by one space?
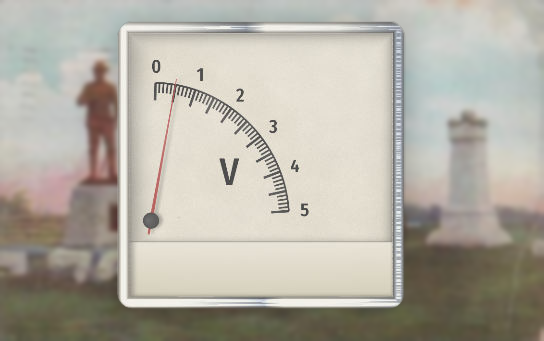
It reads 0.5 V
